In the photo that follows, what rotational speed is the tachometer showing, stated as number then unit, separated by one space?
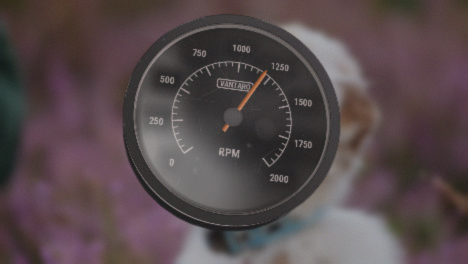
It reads 1200 rpm
